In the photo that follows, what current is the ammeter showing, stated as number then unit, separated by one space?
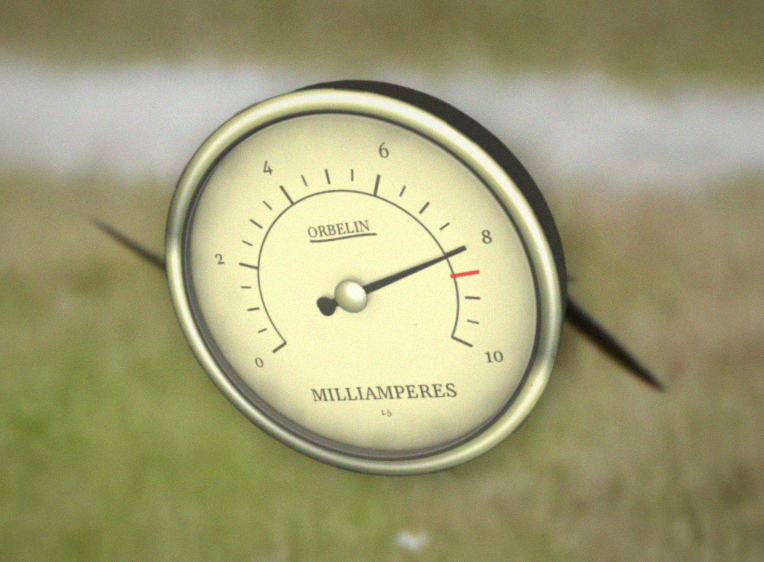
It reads 8 mA
